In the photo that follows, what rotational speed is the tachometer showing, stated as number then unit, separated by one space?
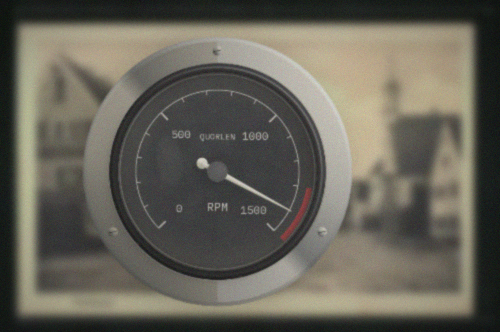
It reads 1400 rpm
